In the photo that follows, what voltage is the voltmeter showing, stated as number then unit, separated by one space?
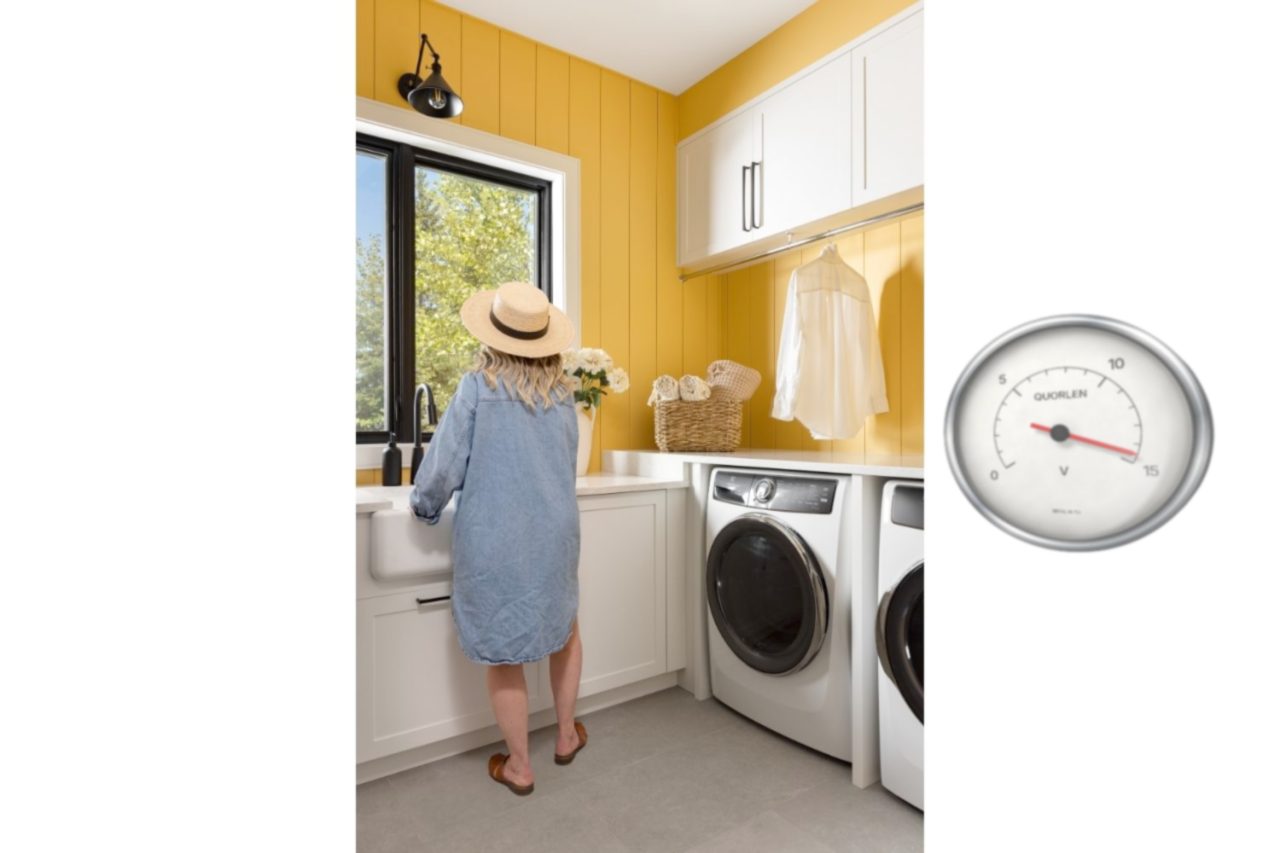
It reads 14.5 V
